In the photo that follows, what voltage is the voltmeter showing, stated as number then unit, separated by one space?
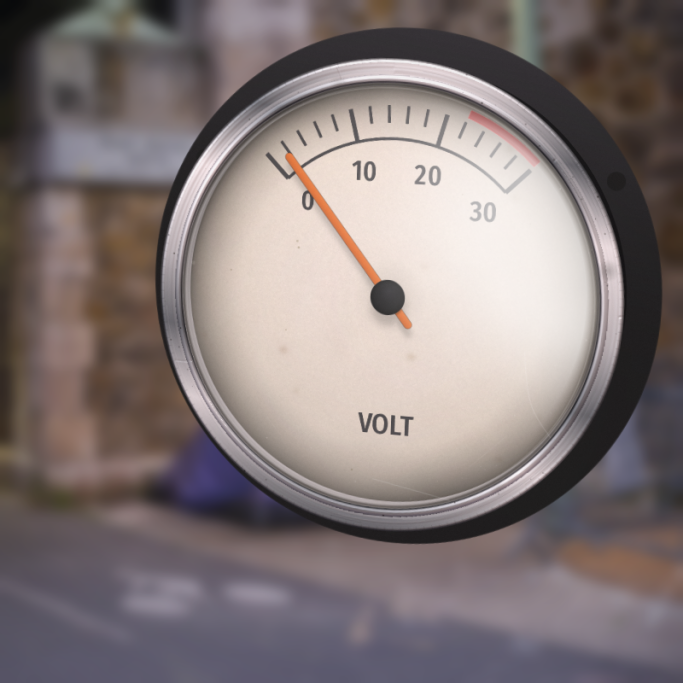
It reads 2 V
